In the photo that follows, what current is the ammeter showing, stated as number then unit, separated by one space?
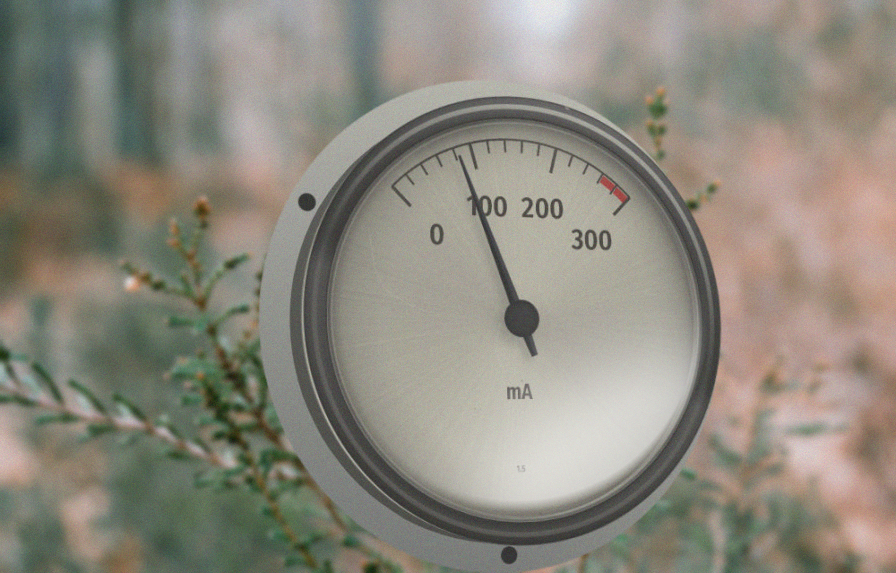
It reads 80 mA
